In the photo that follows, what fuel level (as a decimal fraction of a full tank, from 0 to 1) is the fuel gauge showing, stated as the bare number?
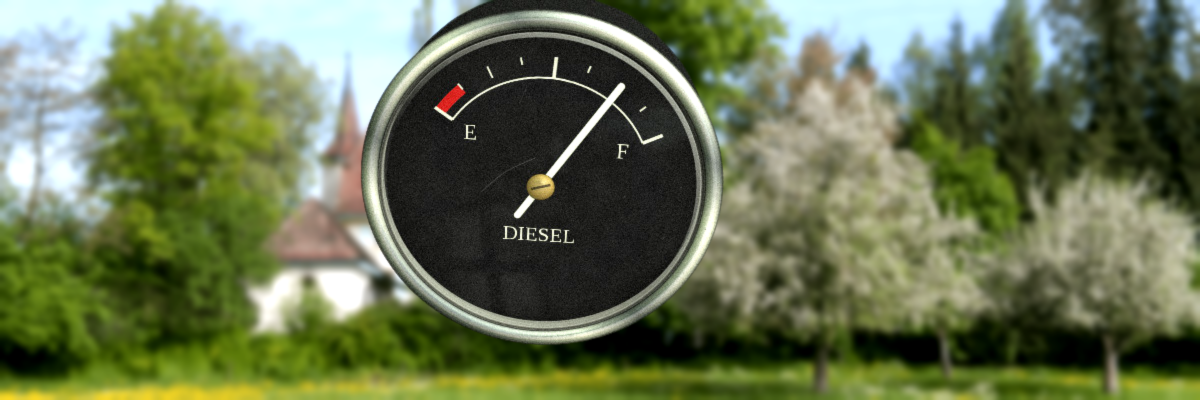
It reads 0.75
